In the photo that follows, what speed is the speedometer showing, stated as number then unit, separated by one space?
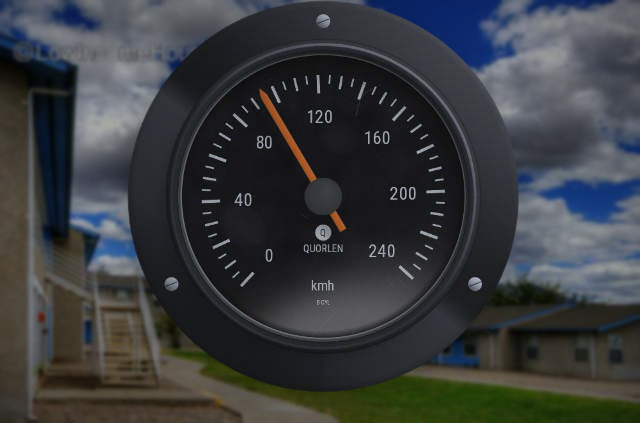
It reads 95 km/h
